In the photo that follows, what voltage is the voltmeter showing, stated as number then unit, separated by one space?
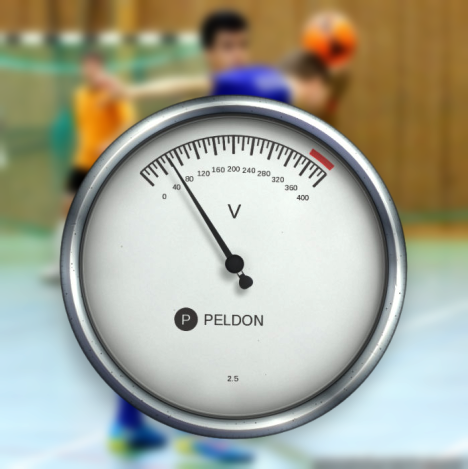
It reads 60 V
